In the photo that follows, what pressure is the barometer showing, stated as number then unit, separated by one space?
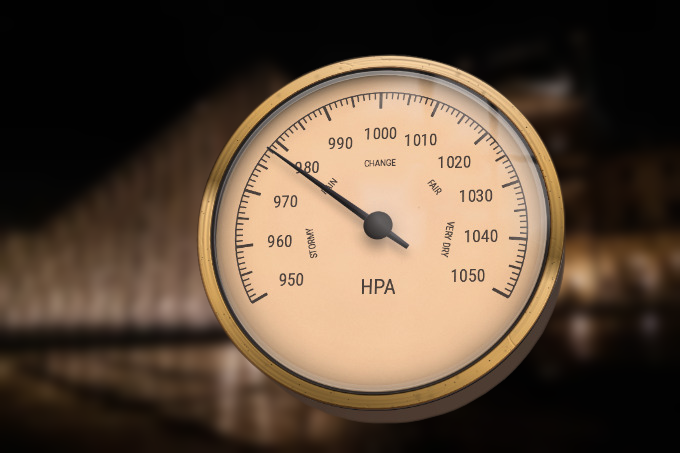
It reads 978 hPa
